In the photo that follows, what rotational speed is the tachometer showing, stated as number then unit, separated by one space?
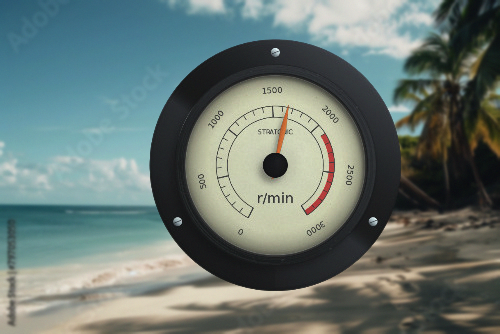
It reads 1650 rpm
